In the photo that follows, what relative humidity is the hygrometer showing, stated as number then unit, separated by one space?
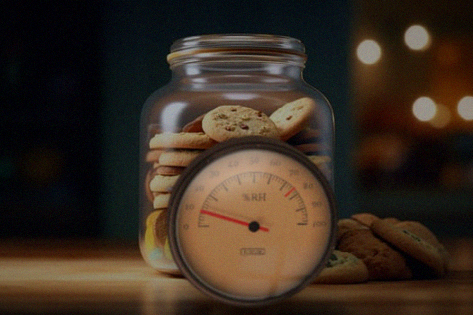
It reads 10 %
